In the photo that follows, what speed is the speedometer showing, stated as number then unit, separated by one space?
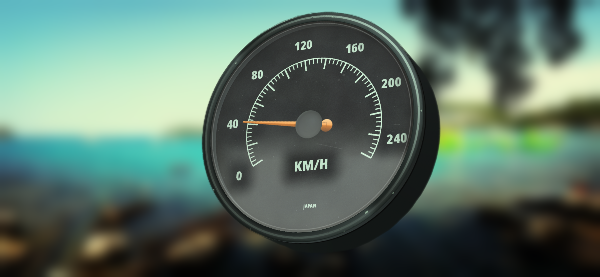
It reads 40 km/h
